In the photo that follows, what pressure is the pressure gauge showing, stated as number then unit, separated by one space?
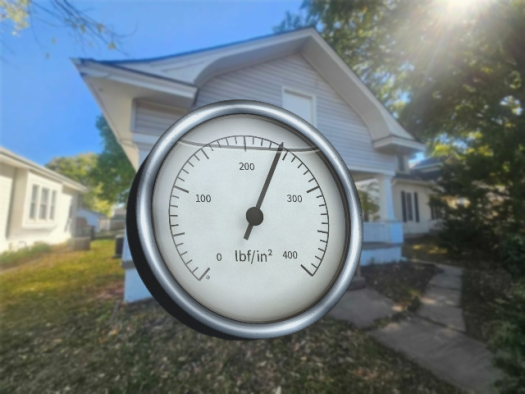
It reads 240 psi
